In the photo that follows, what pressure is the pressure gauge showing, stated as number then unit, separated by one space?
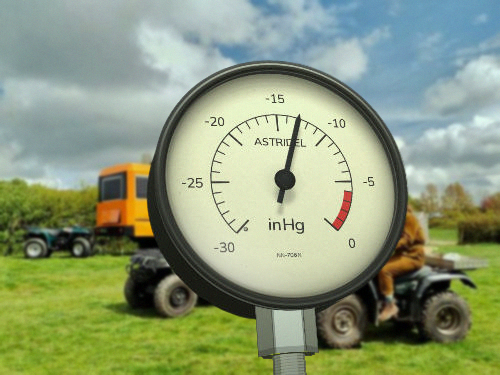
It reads -13 inHg
